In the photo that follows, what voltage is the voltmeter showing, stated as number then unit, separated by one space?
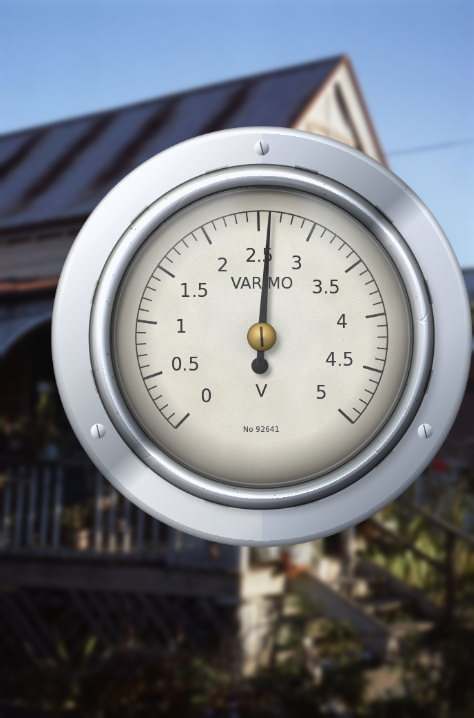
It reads 2.6 V
